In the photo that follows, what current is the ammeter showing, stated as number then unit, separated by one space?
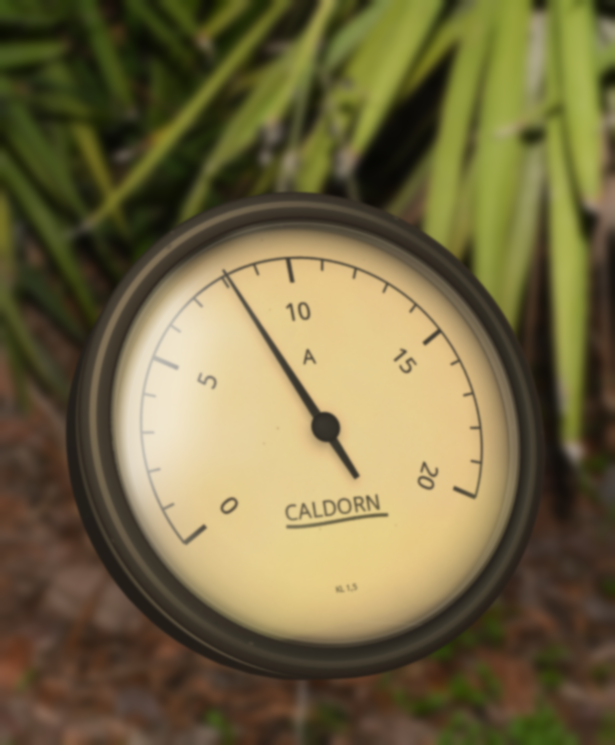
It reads 8 A
